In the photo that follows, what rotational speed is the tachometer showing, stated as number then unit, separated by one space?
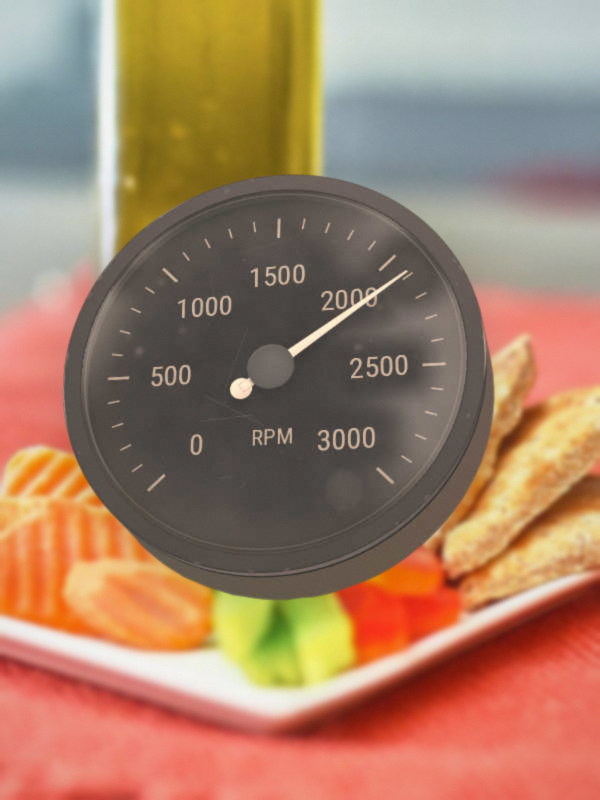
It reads 2100 rpm
